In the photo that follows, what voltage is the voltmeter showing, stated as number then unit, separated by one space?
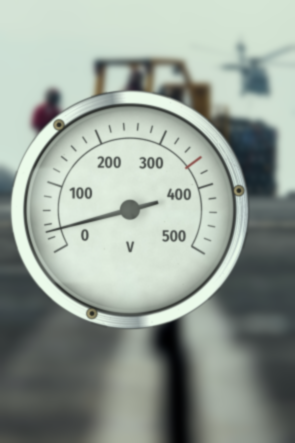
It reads 30 V
